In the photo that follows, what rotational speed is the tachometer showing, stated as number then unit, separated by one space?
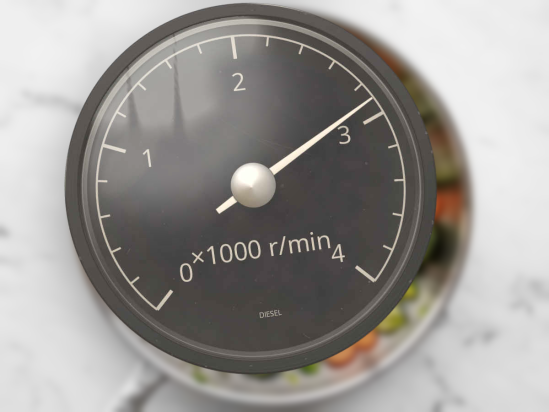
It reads 2900 rpm
